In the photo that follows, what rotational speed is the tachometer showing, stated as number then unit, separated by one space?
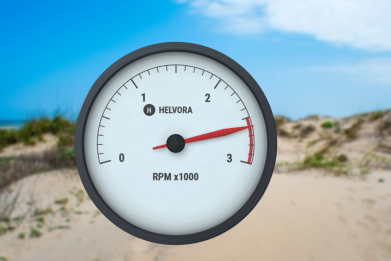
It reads 2600 rpm
